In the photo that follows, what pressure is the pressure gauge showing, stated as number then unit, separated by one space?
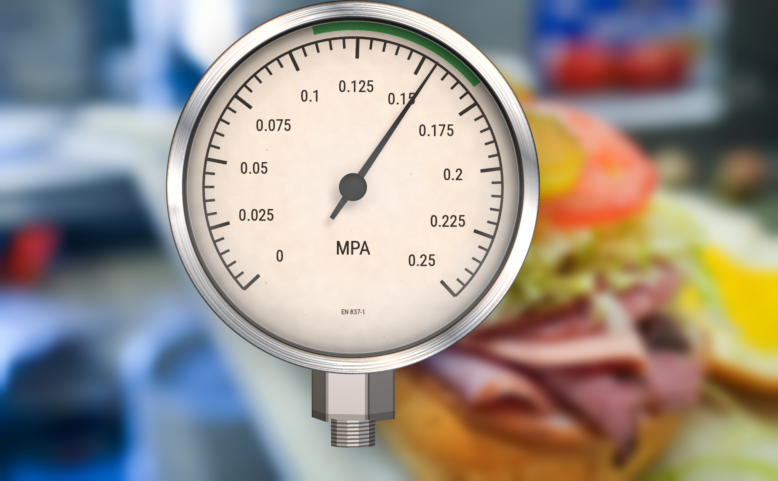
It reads 0.155 MPa
